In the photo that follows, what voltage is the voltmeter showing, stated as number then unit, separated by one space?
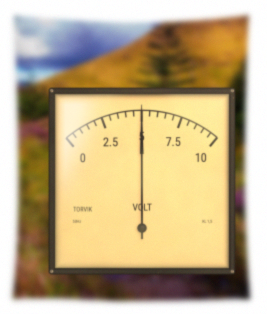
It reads 5 V
